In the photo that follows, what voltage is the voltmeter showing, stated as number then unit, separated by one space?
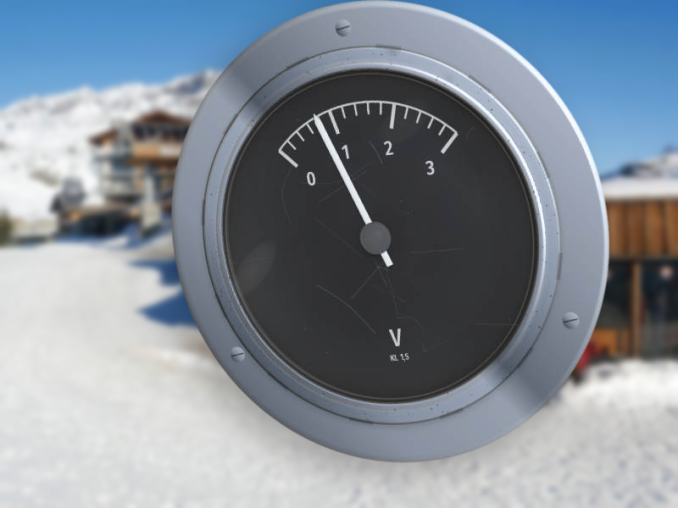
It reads 0.8 V
